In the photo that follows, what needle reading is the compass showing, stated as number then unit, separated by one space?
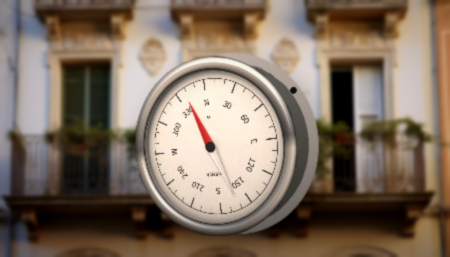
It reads 340 °
